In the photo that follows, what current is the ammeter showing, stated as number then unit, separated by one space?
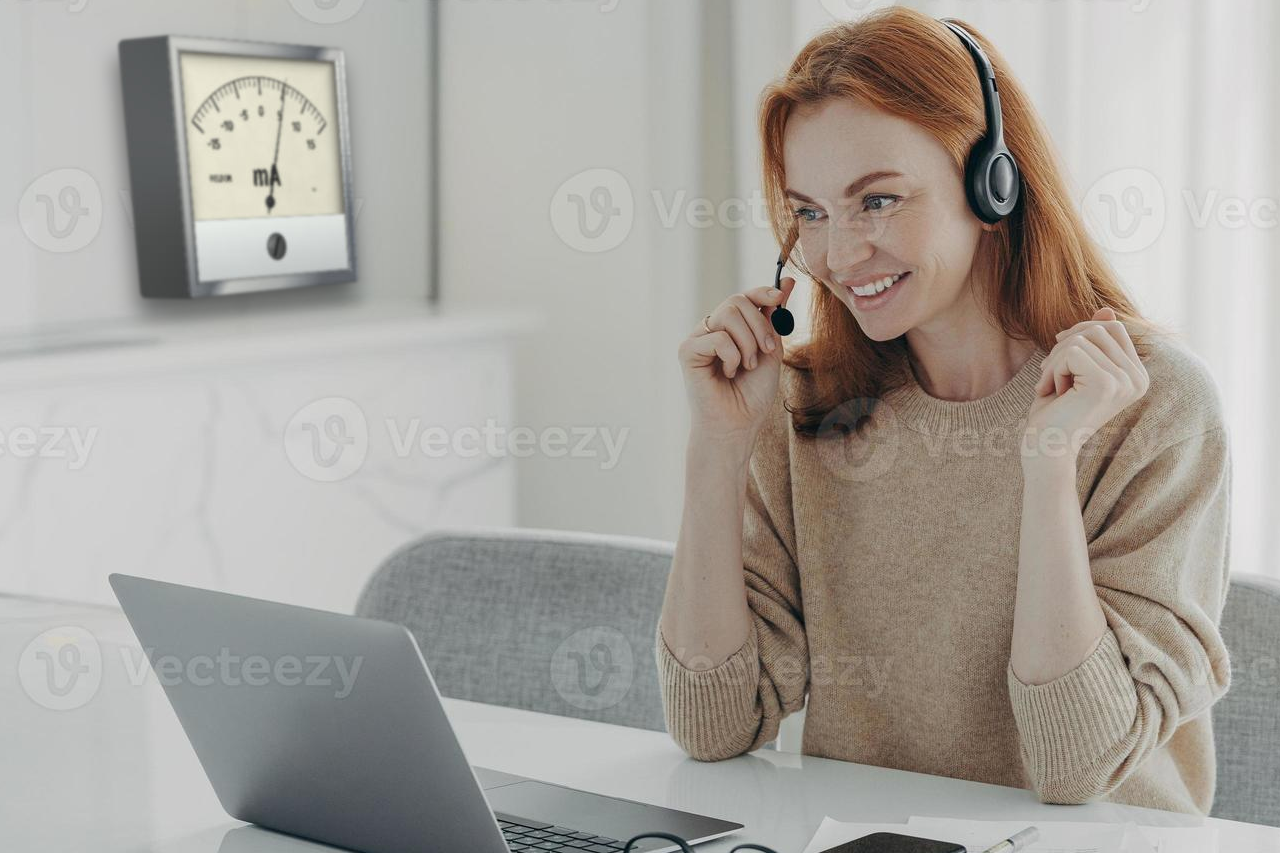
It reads 5 mA
